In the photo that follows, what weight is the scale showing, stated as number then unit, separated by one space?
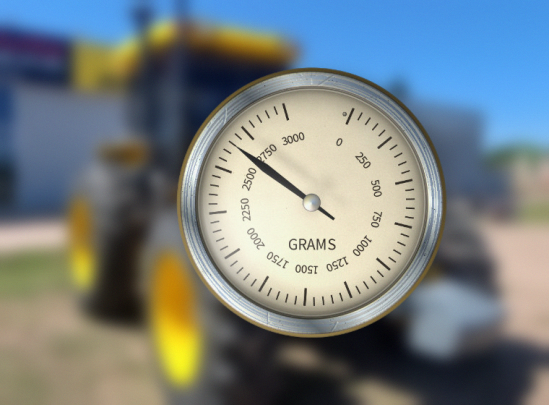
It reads 2650 g
